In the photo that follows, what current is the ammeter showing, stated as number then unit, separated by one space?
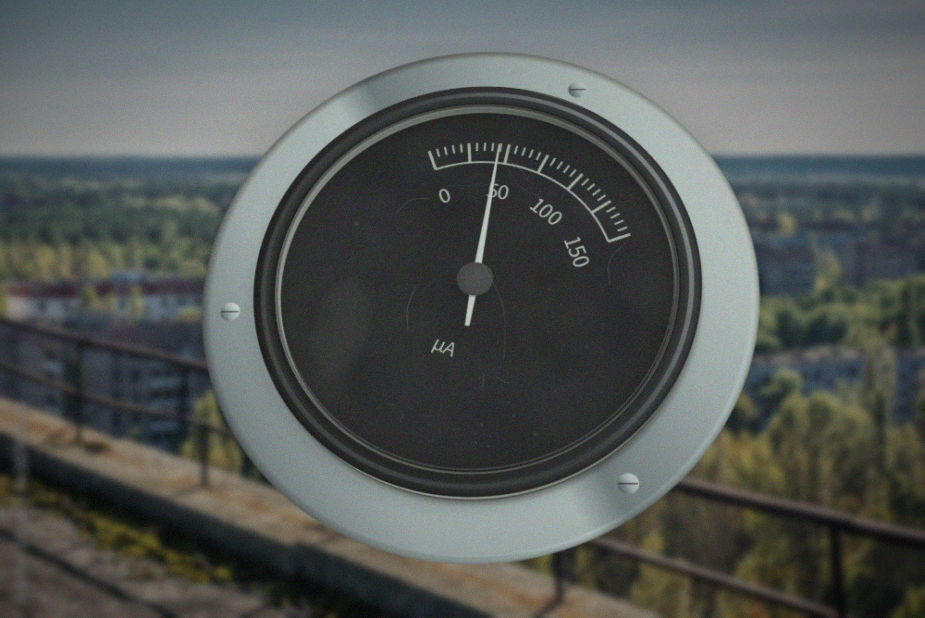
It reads 45 µA
